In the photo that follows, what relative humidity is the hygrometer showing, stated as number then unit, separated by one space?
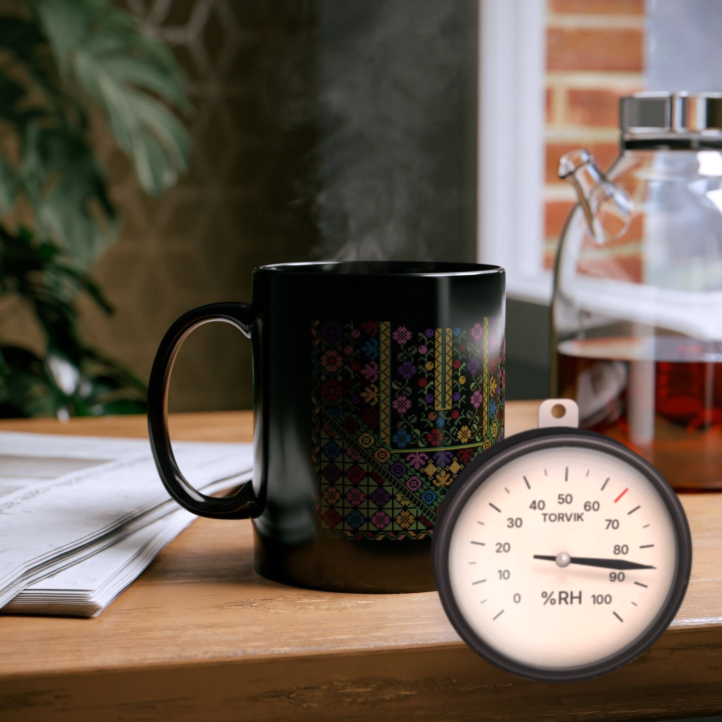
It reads 85 %
